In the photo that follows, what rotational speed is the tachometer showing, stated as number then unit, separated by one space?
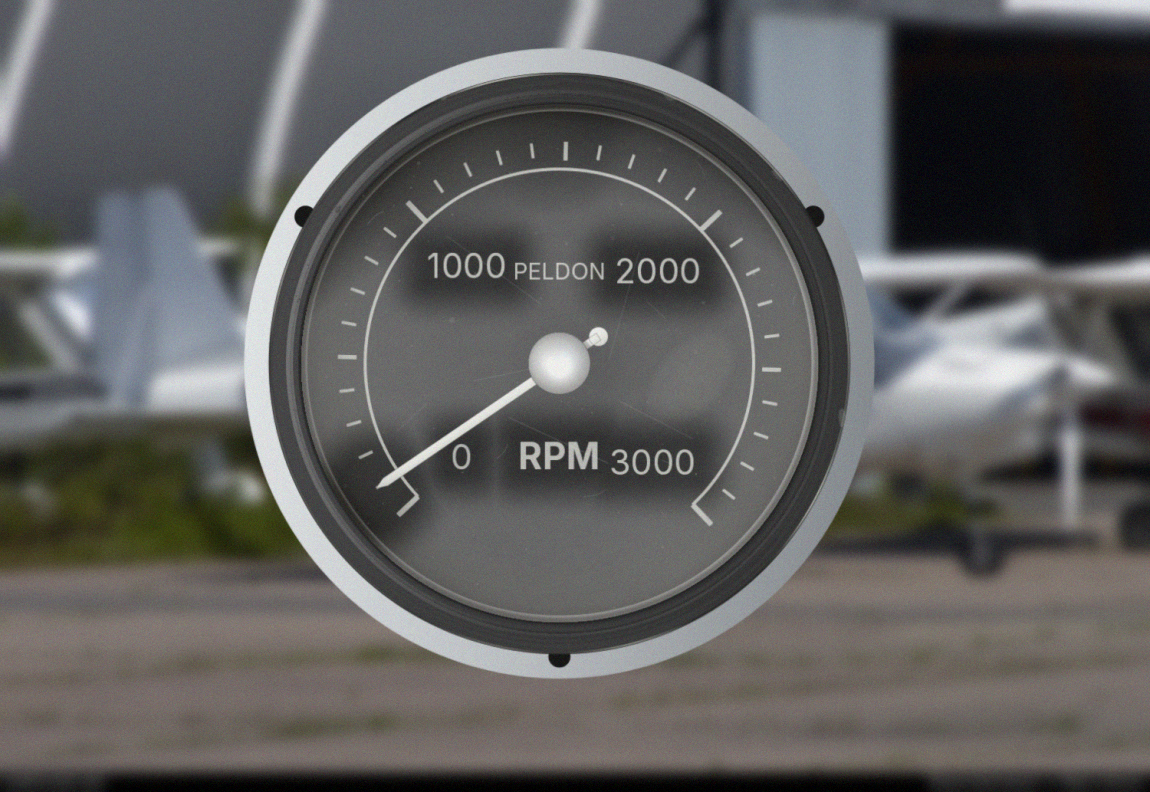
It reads 100 rpm
